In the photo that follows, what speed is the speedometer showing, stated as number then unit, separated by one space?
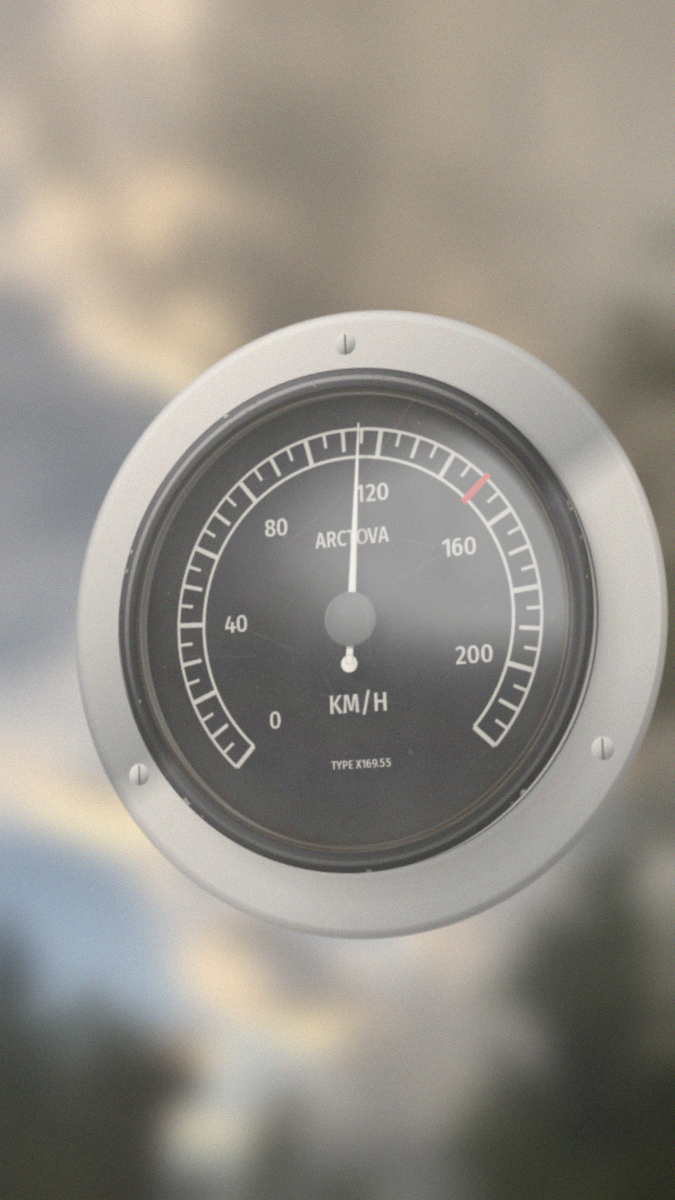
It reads 115 km/h
